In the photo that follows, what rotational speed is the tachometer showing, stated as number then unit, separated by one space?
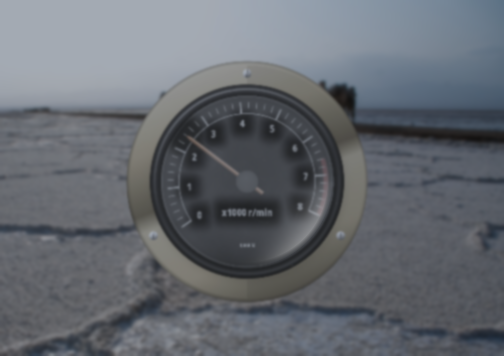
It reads 2400 rpm
